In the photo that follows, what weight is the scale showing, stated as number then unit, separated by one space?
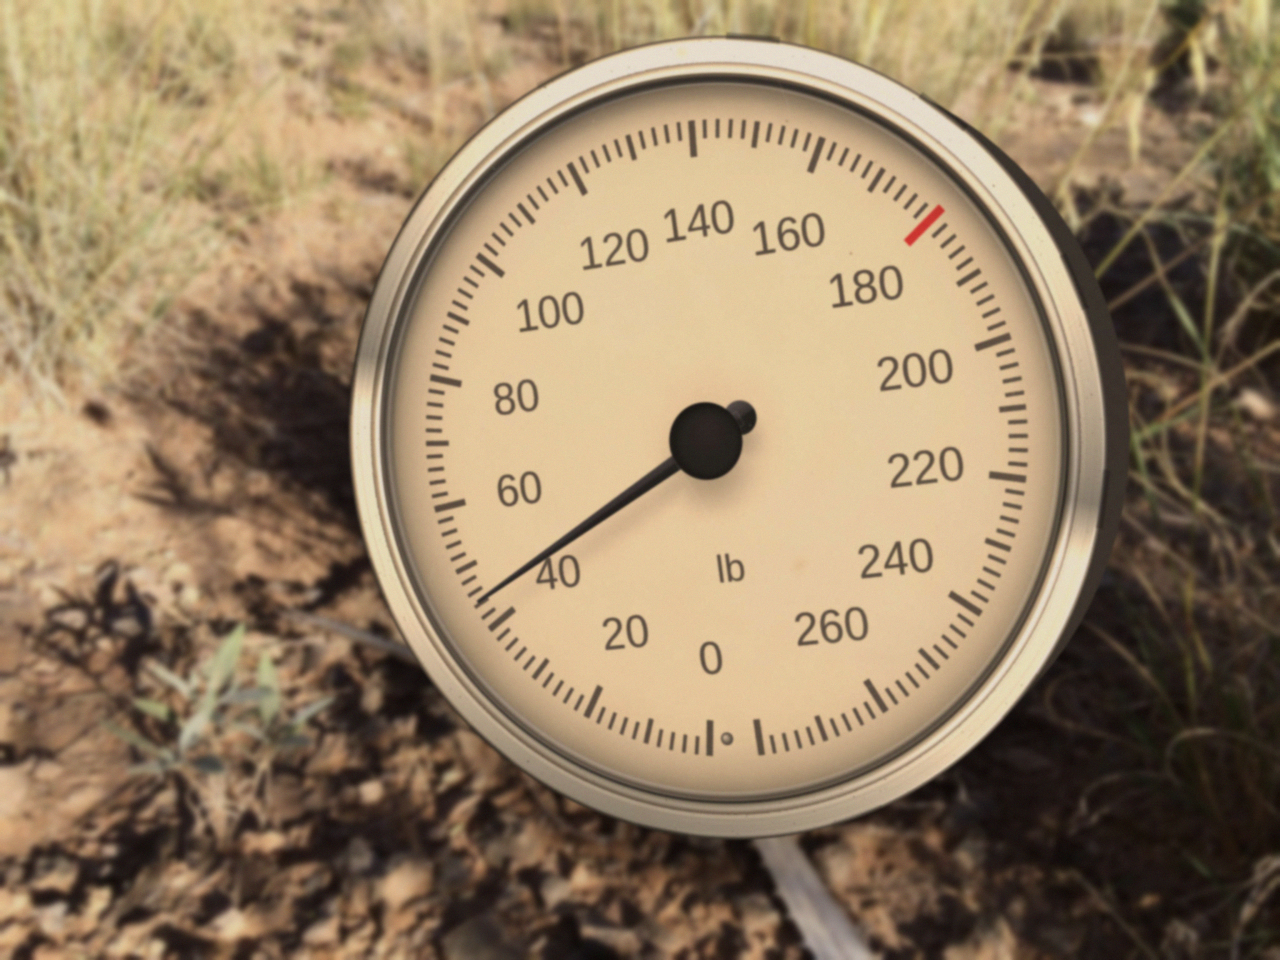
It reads 44 lb
